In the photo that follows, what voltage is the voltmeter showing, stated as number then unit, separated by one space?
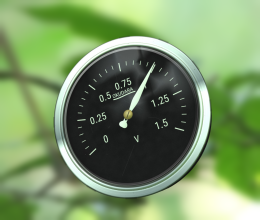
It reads 1 V
